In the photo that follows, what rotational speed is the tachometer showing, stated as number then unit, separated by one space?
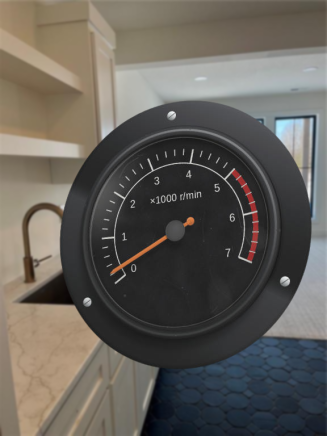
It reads 200 rpm
